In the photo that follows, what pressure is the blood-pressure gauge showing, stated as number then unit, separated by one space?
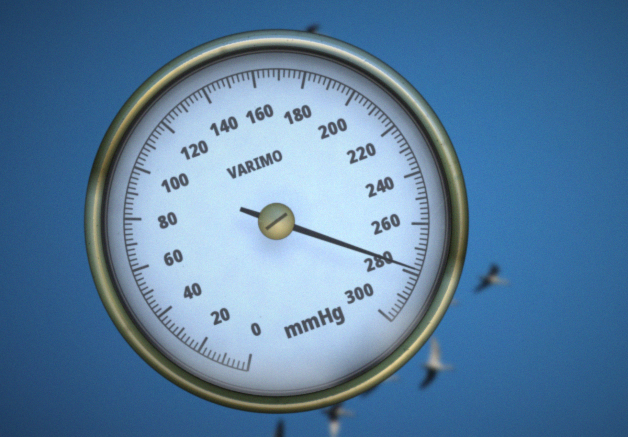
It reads 278 mmHg
